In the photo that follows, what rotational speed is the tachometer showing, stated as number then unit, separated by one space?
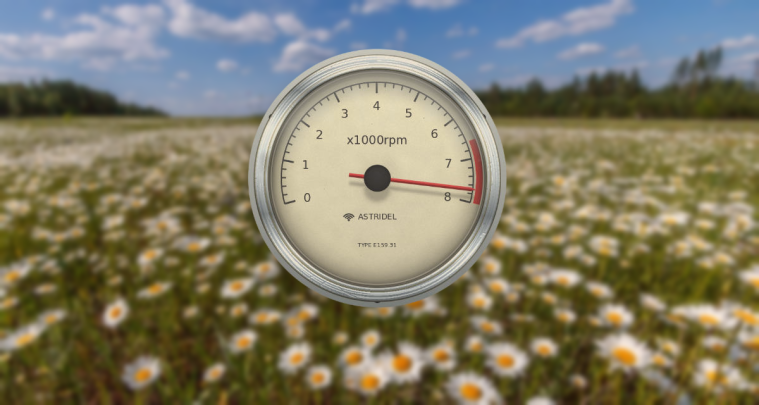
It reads 7700 rpm
